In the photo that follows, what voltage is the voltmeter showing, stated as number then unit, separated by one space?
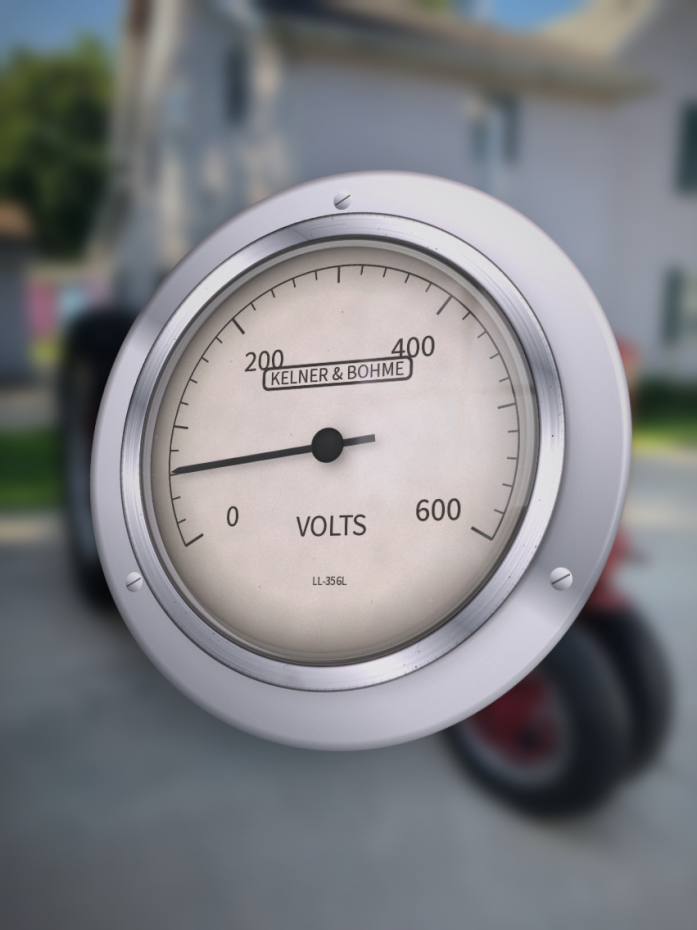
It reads 60 V
